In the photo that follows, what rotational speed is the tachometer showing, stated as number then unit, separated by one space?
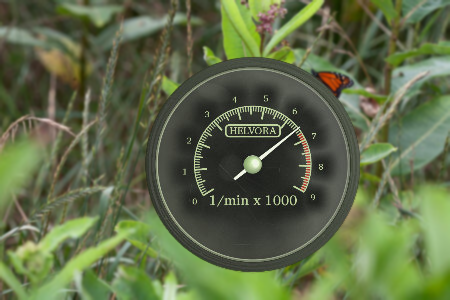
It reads 6500 rpm
